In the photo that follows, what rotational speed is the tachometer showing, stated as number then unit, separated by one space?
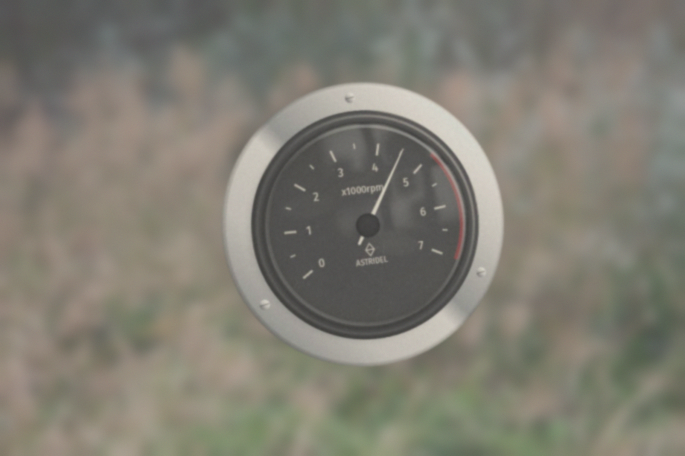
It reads 4500 rpm
